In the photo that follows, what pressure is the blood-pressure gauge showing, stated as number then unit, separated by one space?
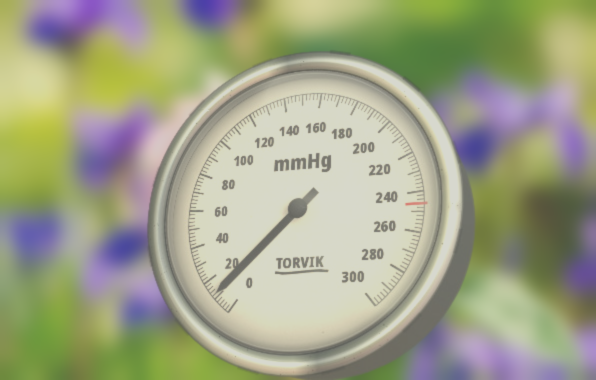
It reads 10 mmHg
